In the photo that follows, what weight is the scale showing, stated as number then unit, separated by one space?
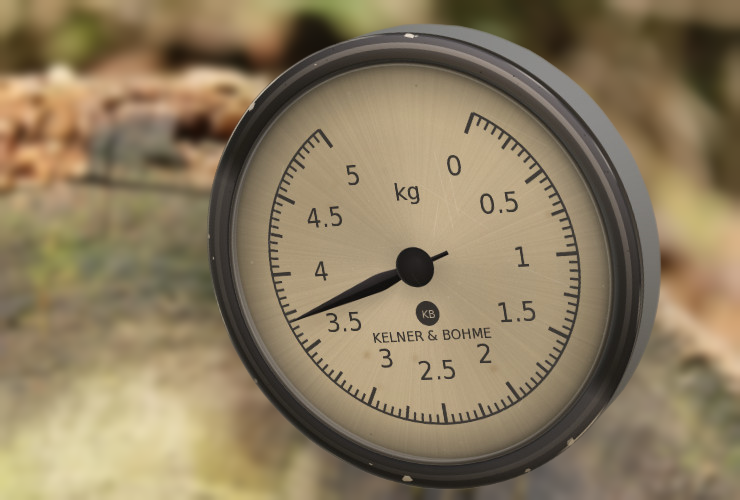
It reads 3.7 kg
